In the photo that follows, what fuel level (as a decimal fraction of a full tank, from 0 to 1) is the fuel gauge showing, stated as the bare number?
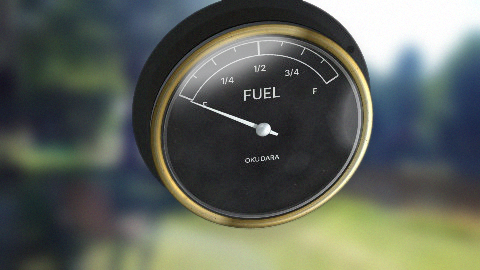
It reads 0
